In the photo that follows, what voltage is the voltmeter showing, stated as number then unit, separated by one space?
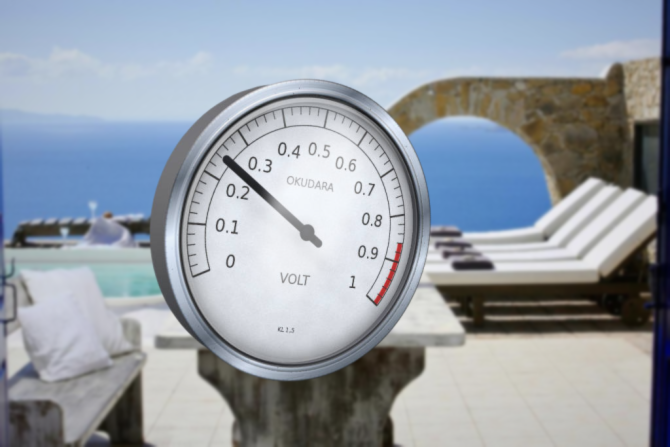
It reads 0.24 V
